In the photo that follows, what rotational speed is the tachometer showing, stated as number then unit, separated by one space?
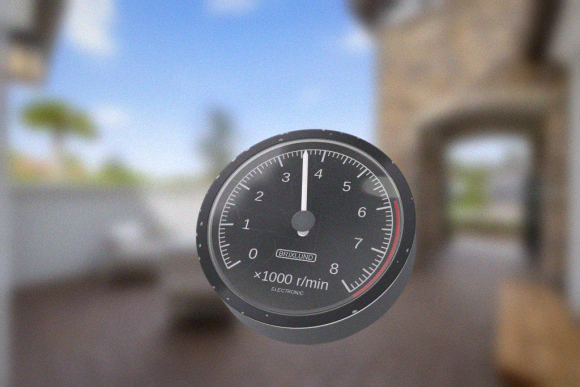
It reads 3600 rpm
